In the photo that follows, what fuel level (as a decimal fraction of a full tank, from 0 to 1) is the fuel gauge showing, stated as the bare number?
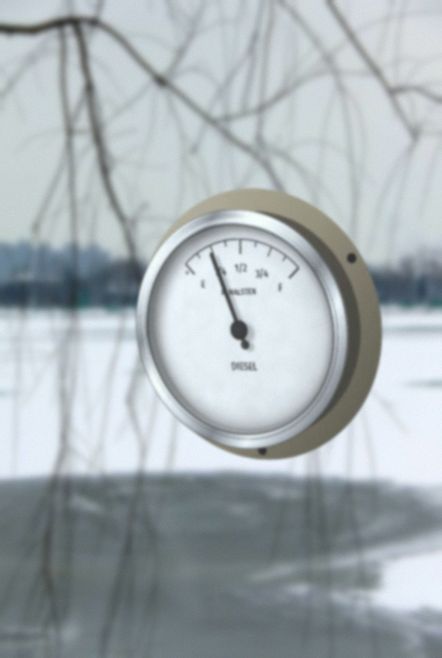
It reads 0.25
